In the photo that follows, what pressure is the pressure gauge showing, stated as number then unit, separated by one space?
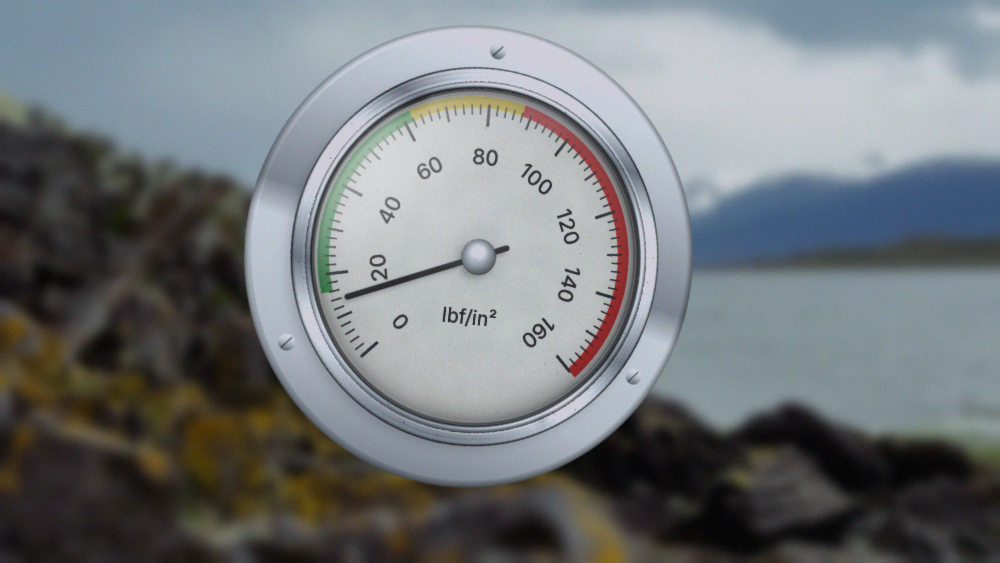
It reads 14 psi
